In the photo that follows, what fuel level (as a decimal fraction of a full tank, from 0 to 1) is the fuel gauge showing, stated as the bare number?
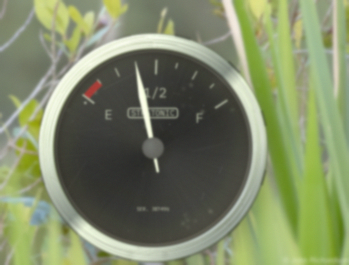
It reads 0.375
